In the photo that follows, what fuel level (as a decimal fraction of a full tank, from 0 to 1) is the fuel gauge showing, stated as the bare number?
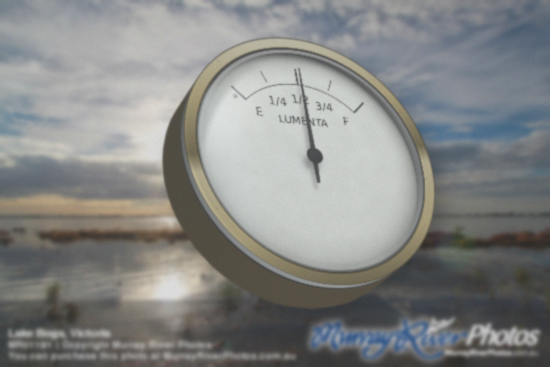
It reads 0.5
